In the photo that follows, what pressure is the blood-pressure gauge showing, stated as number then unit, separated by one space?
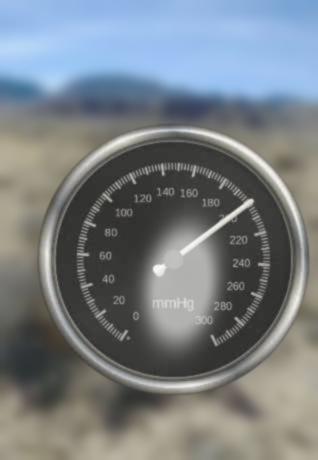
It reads 200 mmHg
